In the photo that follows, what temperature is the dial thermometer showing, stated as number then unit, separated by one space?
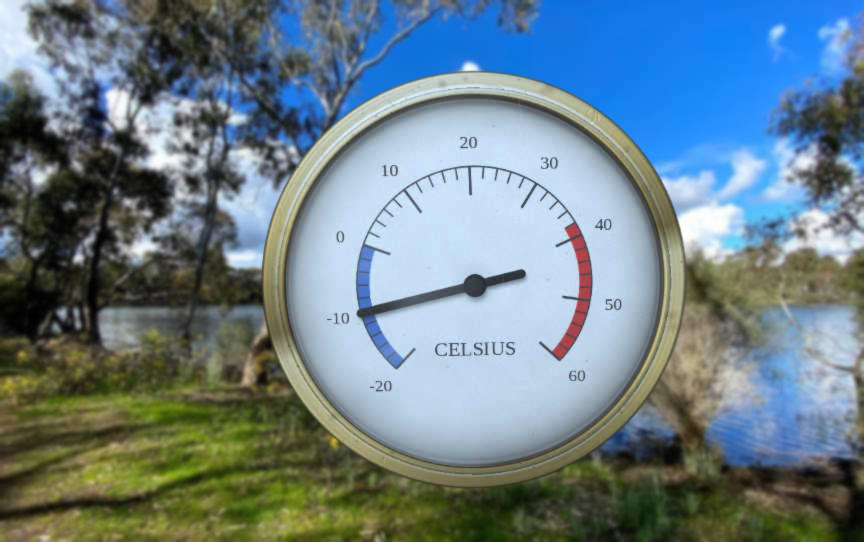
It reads -10 °C
